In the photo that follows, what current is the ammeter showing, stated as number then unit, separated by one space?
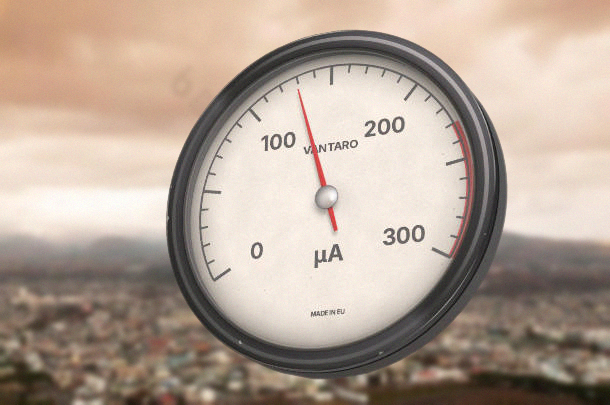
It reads 130 µA
